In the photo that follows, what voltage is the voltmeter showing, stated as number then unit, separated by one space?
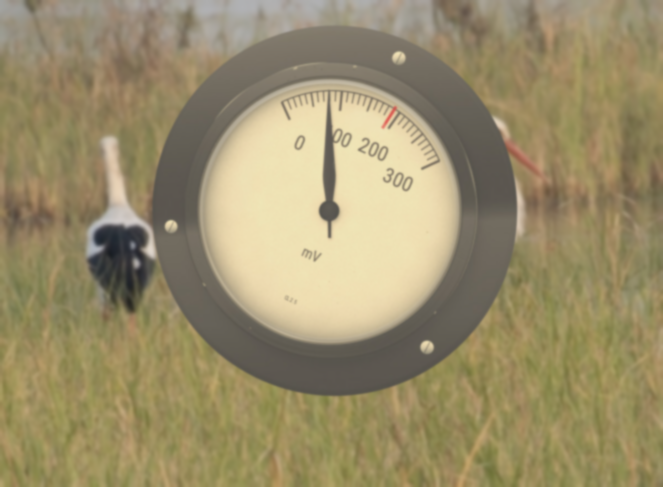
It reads 80 mV
